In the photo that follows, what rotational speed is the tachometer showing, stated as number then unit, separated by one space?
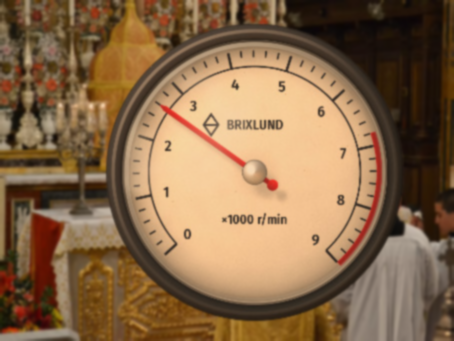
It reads 2600 rpm
